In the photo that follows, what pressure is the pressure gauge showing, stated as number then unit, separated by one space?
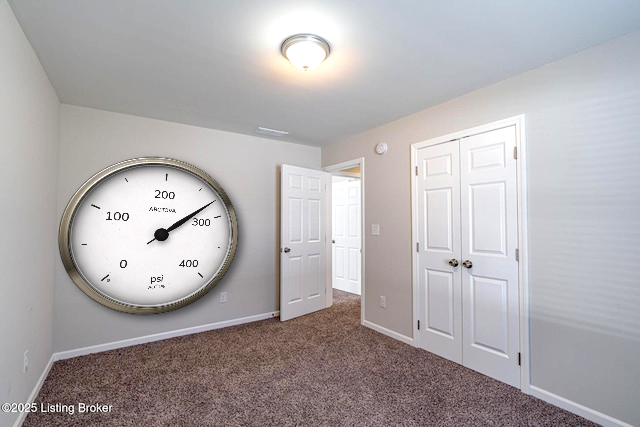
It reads 275 psi
